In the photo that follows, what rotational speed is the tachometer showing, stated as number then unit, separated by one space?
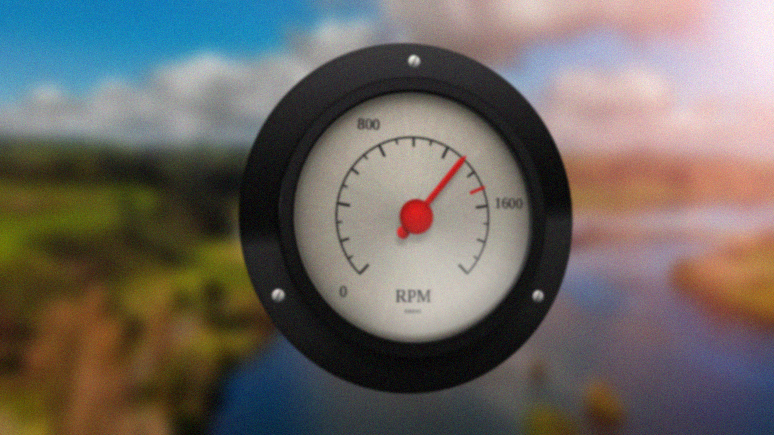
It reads 1300 rpm
